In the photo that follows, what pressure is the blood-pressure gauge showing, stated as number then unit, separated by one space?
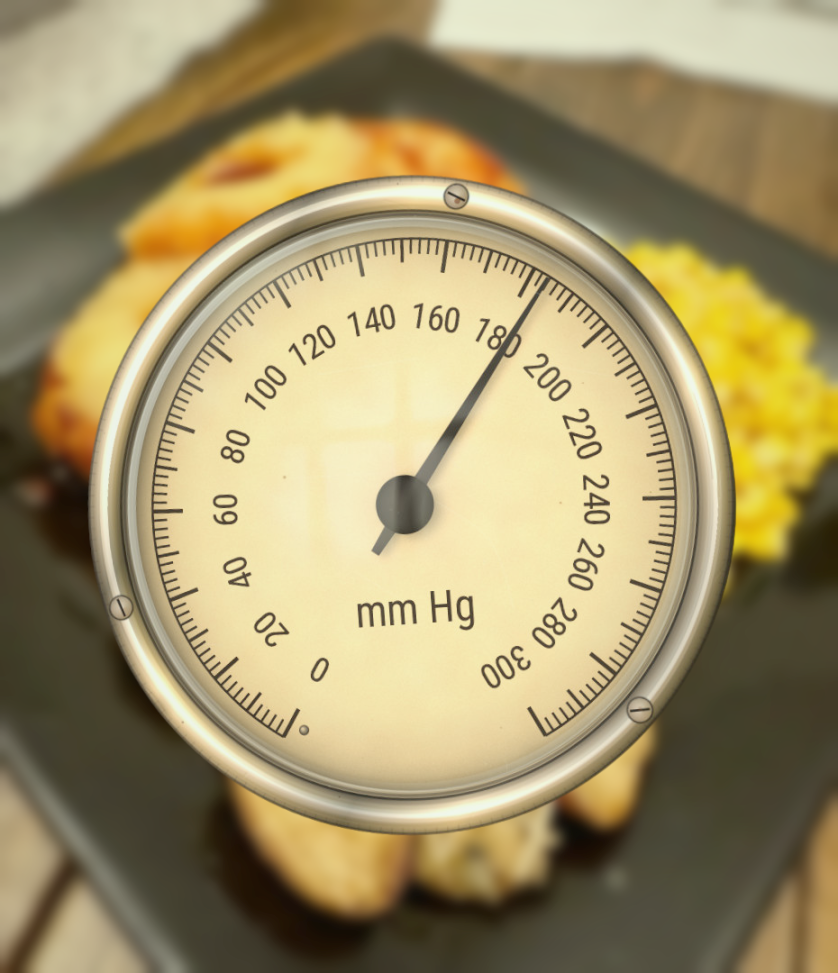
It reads 184 mmHg
